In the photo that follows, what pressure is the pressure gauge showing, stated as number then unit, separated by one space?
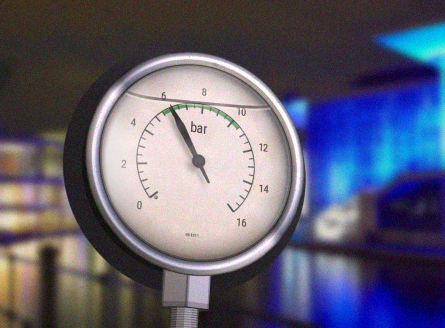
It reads 6 bar
